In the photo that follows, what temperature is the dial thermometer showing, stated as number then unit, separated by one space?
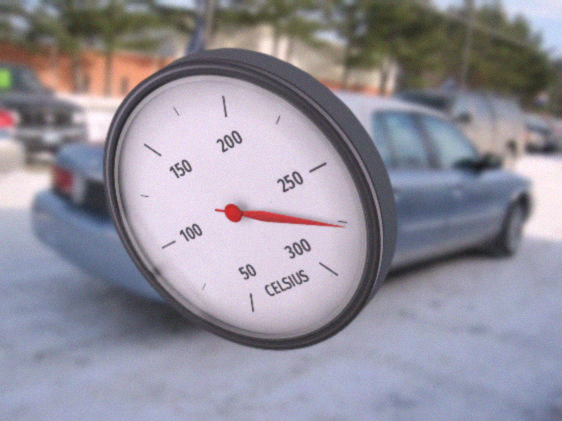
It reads 275 °C
